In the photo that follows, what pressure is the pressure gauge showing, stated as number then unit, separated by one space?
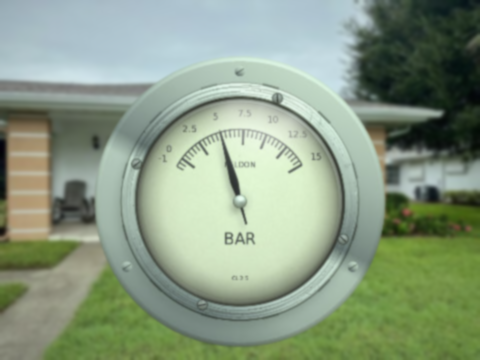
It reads 5 bar
